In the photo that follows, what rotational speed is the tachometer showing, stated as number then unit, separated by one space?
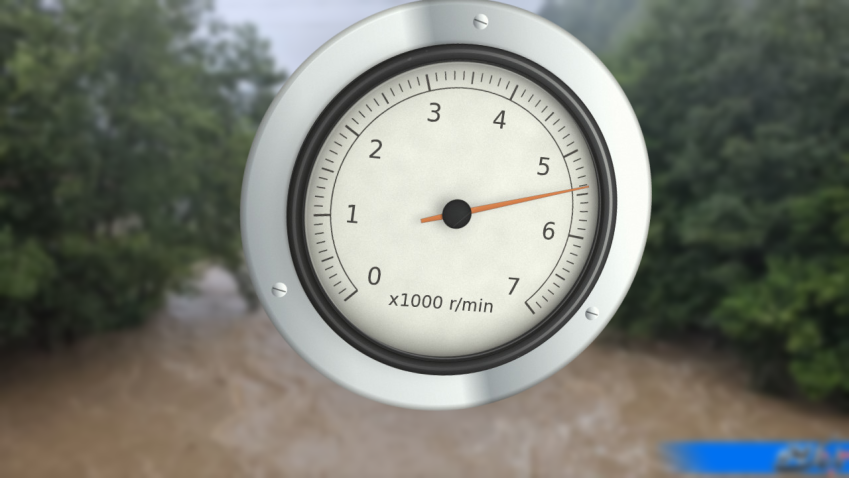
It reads 5400 rpm
